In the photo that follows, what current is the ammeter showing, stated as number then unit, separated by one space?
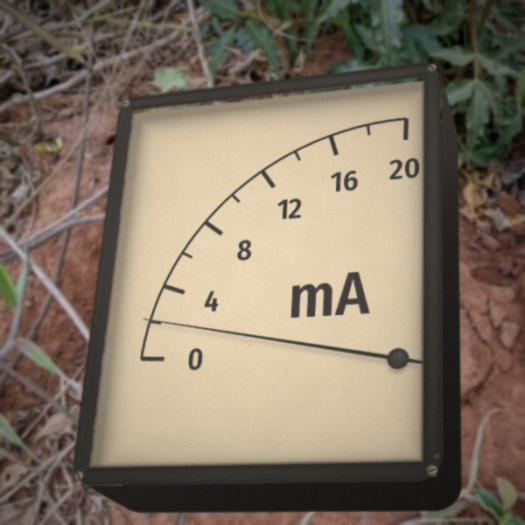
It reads 2 mA
